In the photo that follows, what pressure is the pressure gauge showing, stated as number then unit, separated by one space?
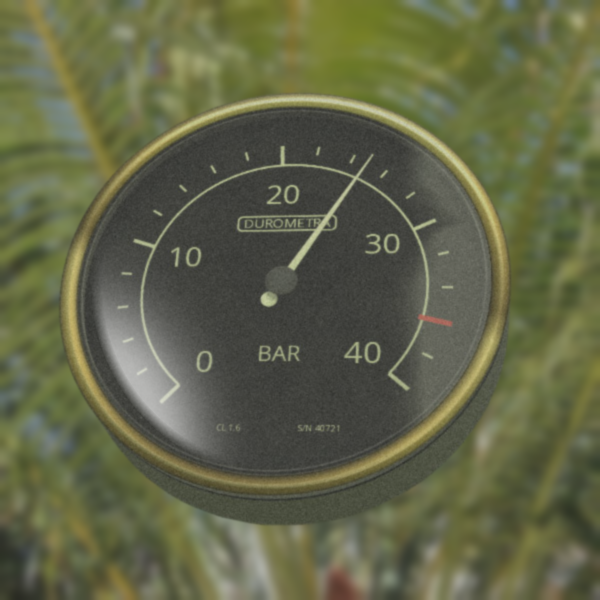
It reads 25 bar
